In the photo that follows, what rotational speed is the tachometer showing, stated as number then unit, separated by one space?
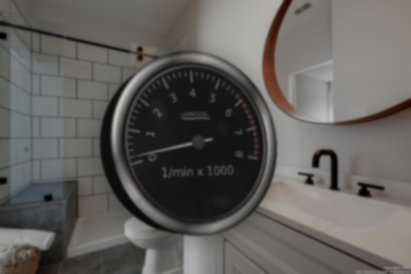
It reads 200 rpm
